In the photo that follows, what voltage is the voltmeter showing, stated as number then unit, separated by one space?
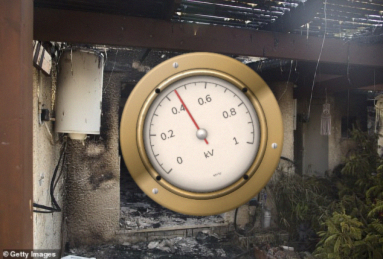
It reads 0.45 kV
